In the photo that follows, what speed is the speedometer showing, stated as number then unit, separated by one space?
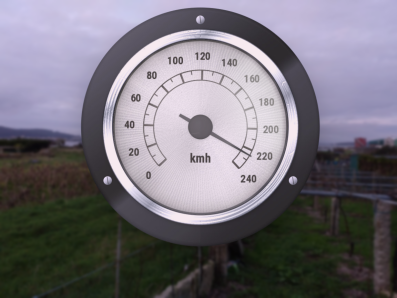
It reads 225 km/h
